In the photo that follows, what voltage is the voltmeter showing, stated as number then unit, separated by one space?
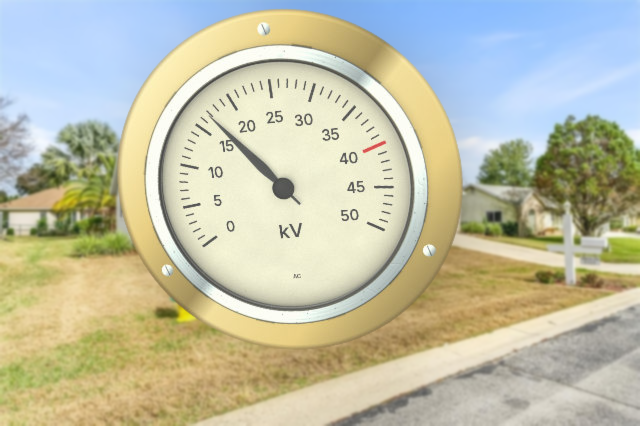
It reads 17 kV
